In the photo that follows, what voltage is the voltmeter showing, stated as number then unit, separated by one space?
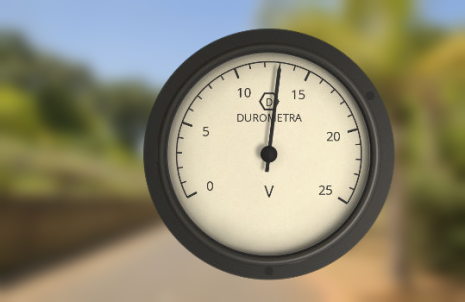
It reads 13 V
